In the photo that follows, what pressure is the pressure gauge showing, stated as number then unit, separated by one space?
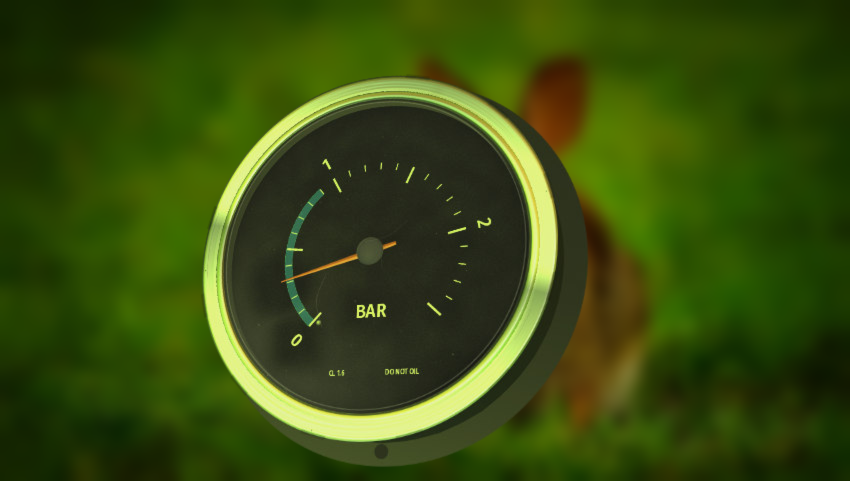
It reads 0.3 bar
